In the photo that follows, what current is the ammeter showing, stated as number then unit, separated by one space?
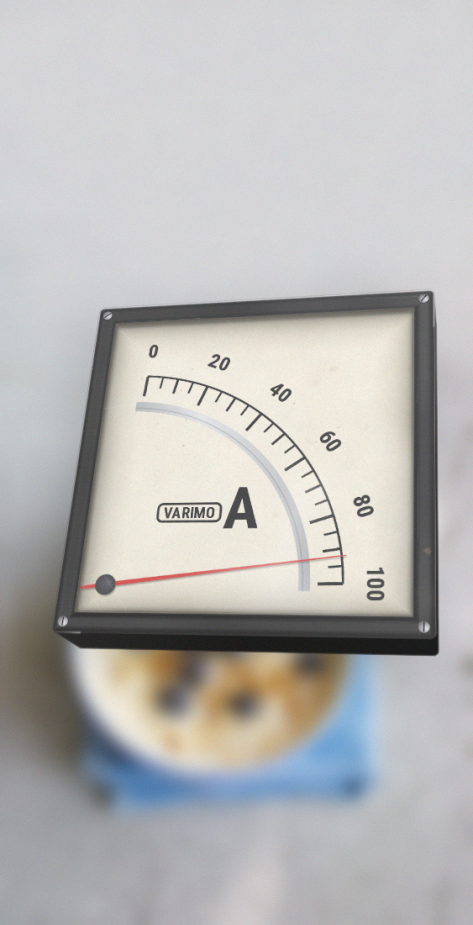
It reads 92.5 A
